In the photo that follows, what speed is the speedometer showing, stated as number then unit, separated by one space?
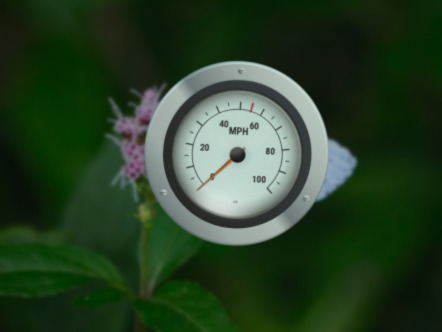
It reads 0 mph
